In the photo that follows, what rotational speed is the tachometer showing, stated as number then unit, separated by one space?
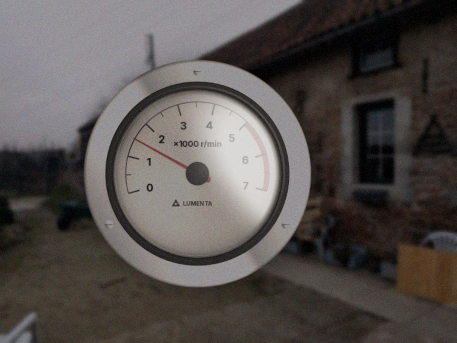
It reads 1500 rpm
